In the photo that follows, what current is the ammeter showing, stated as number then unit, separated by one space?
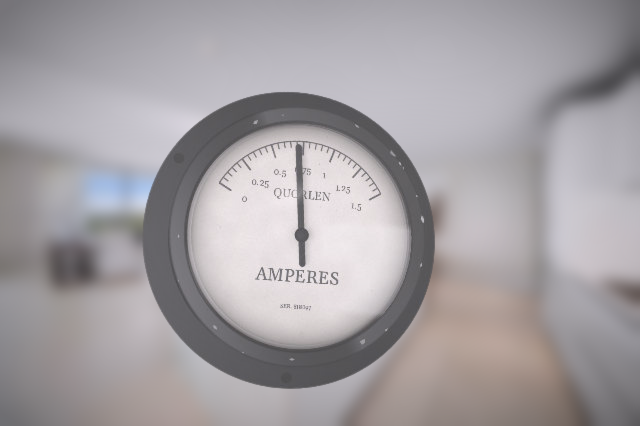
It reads 0.7 A
